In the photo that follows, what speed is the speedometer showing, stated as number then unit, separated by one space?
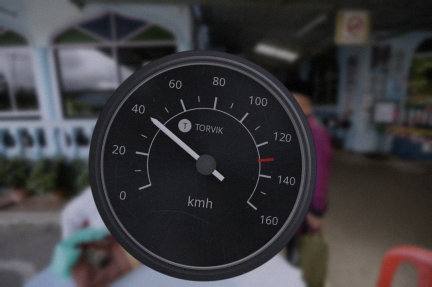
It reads 40 km/h
